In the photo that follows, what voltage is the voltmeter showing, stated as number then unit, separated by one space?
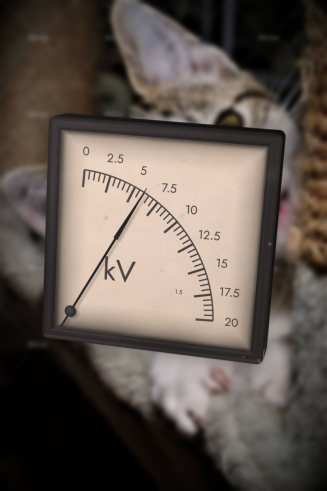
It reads 6 kV
